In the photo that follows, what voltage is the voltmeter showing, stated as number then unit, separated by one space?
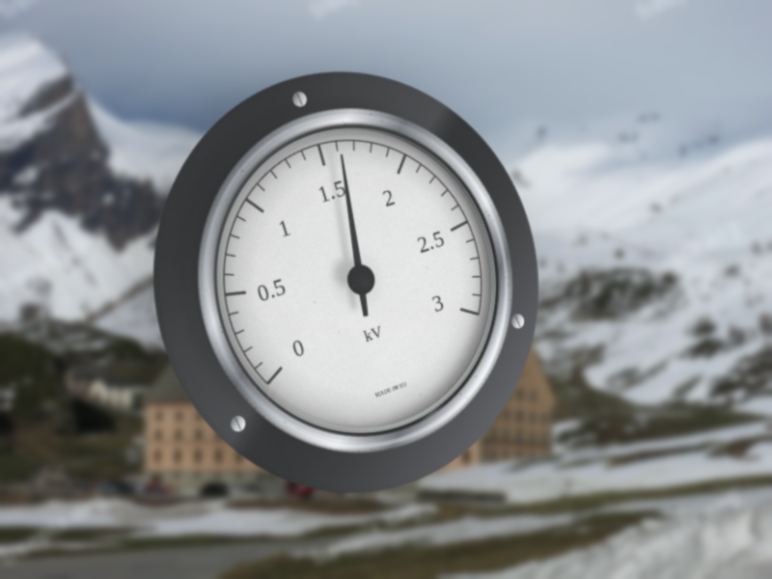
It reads 1.6 kV
